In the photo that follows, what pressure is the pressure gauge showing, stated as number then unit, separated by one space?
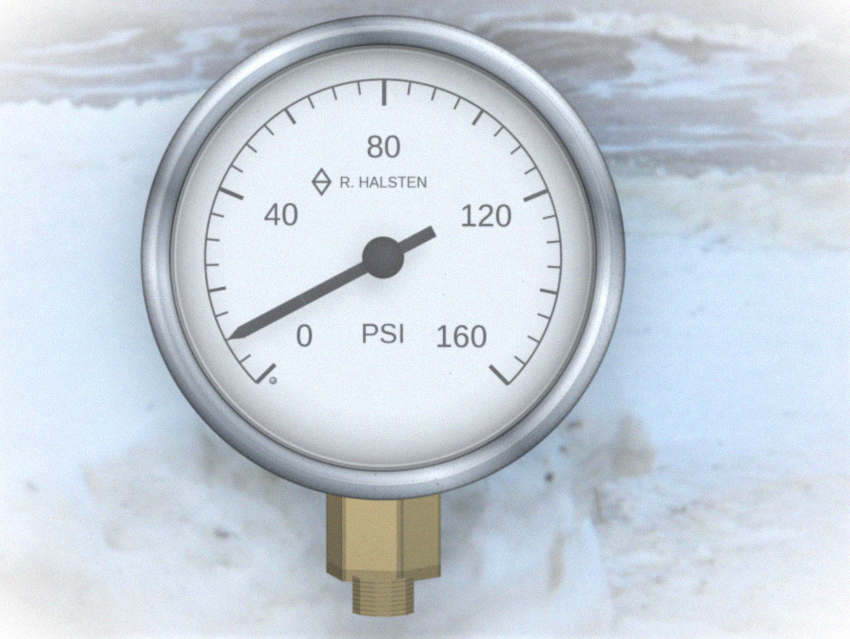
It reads 10 psi
